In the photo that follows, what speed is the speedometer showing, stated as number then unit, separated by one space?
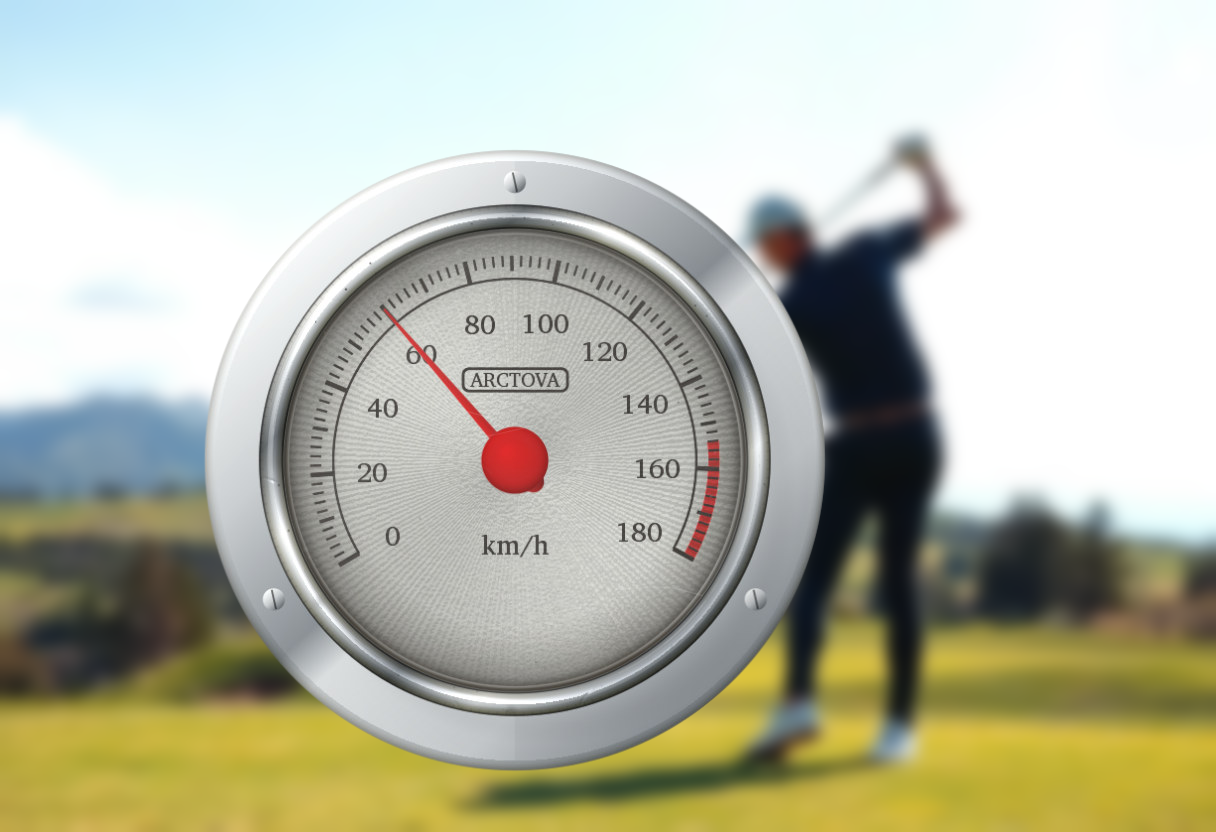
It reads 60 km/h
